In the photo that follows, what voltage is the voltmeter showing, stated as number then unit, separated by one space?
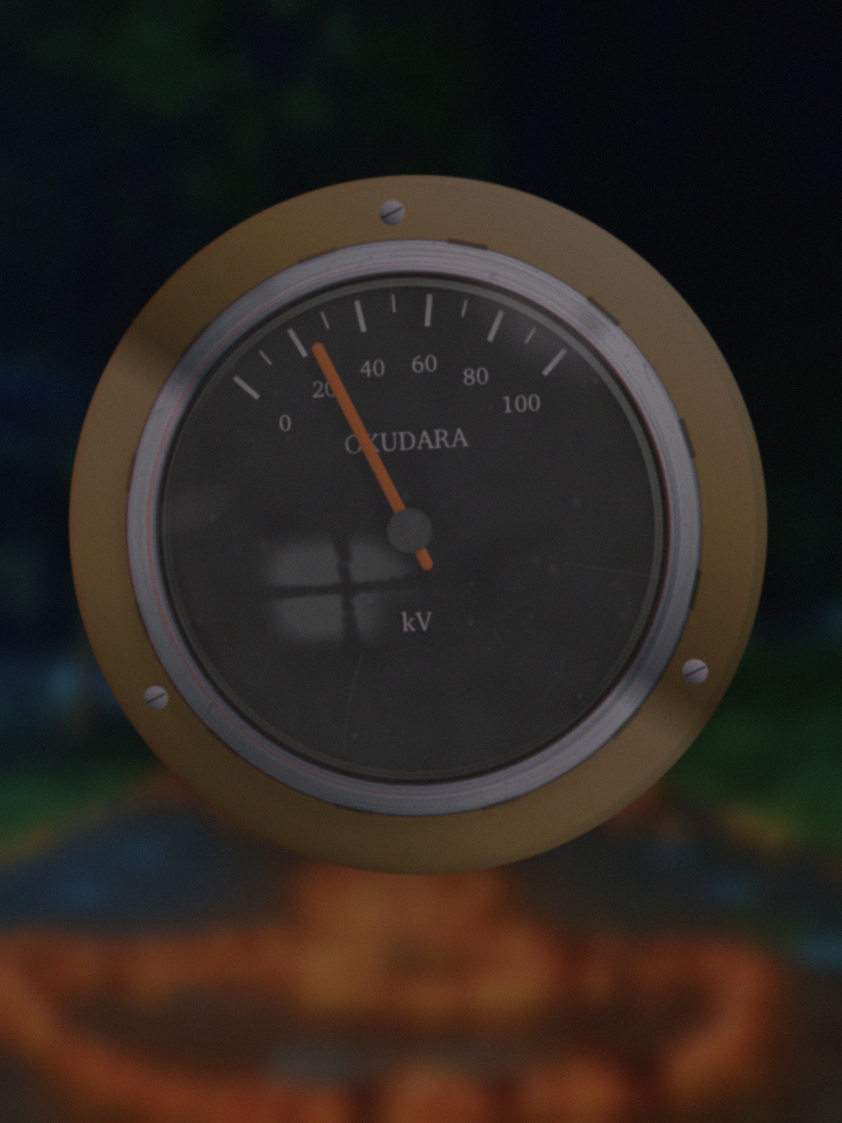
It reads 25 kV
